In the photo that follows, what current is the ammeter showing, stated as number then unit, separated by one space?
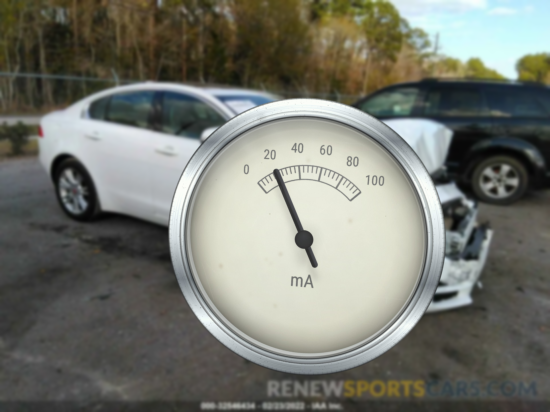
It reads 20 mA
